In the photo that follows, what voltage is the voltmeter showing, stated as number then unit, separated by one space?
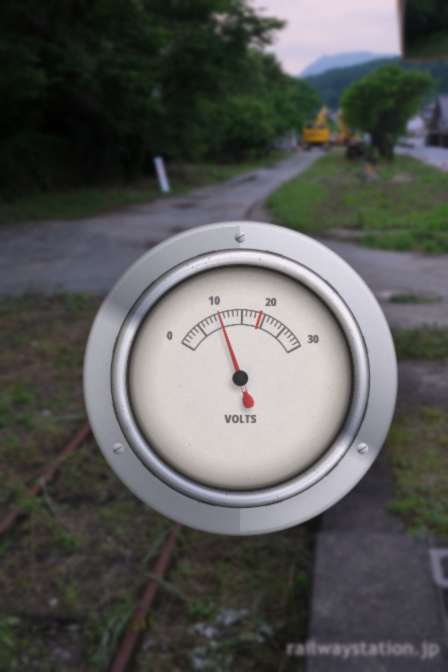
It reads 10 V
